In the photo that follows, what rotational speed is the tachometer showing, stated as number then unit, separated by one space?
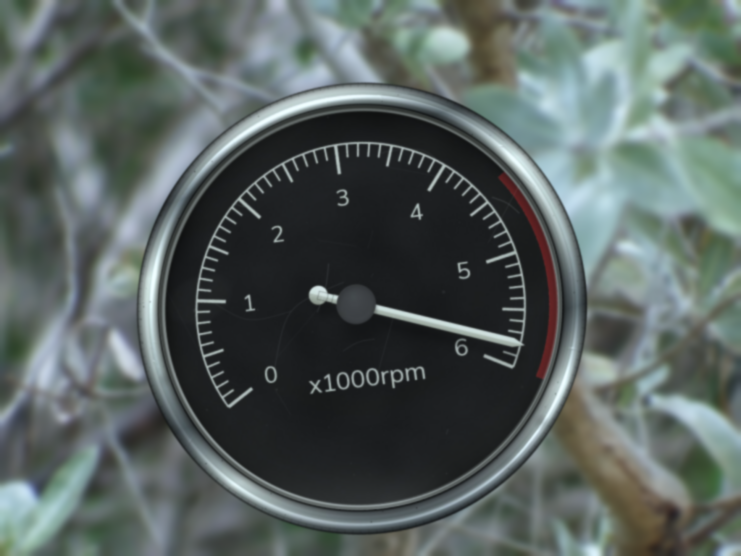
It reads 5800 rpm
